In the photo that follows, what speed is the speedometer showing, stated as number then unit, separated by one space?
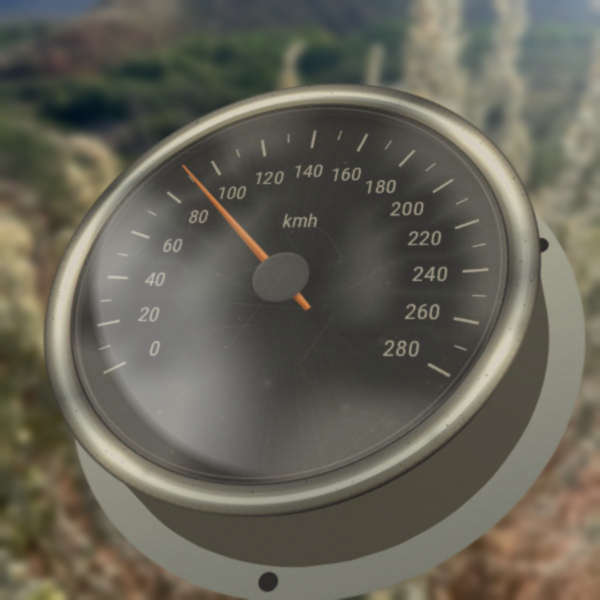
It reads 90 km/h
